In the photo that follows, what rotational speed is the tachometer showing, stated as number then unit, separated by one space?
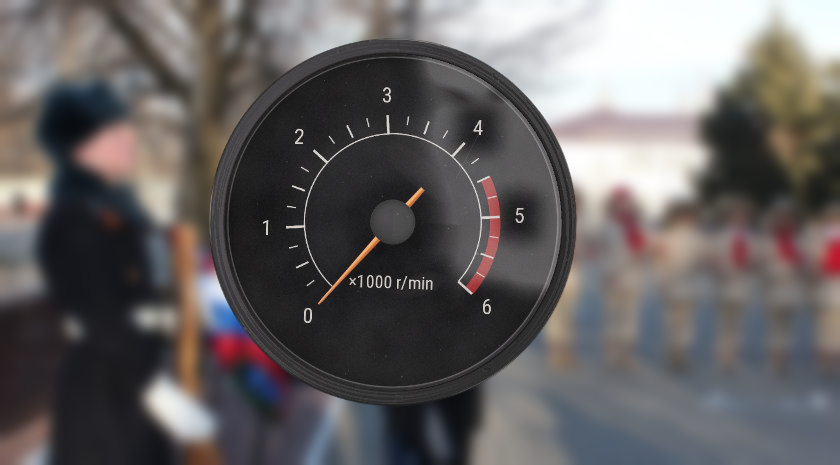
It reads 0 rpm
